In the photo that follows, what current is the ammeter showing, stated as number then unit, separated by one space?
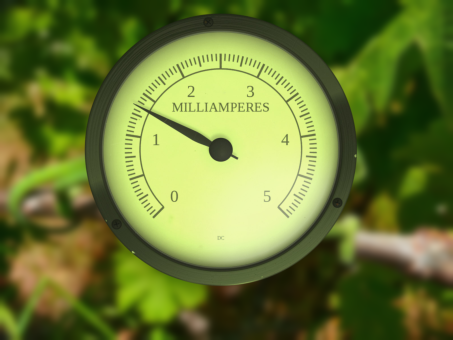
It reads 1.35 mA
